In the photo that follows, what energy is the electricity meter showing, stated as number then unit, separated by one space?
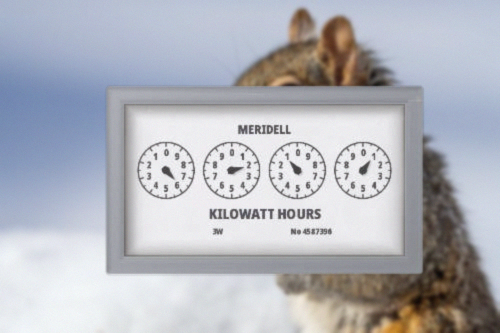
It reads 6211 kWh
